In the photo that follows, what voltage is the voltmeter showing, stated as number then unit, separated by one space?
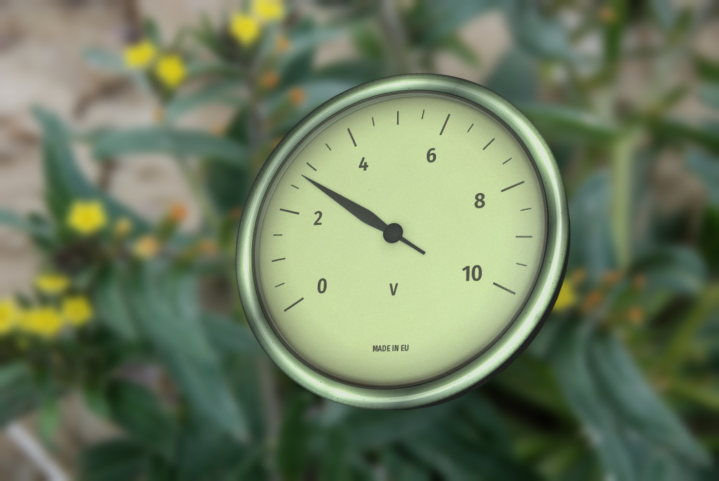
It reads 2.75 V
